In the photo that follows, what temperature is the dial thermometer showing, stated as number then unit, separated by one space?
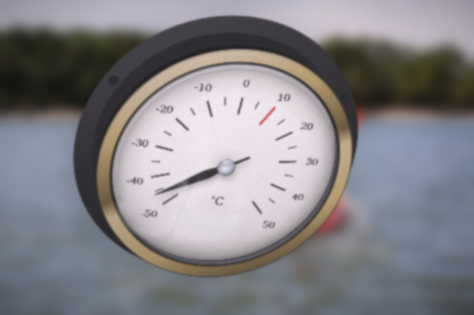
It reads -45 °C
